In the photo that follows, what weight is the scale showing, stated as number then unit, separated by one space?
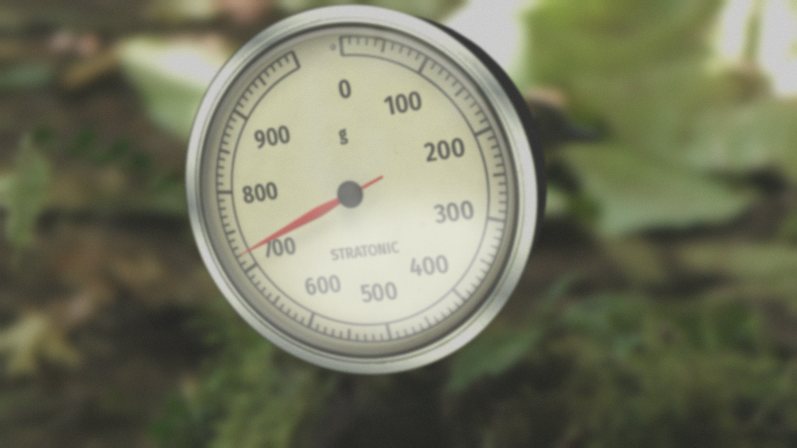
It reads 720 g
